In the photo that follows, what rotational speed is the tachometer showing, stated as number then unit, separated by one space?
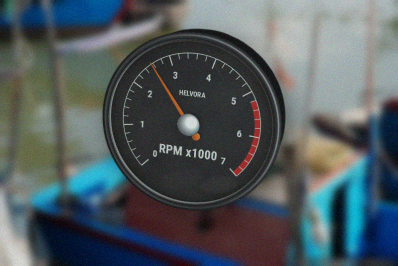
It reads 2600 rpm
